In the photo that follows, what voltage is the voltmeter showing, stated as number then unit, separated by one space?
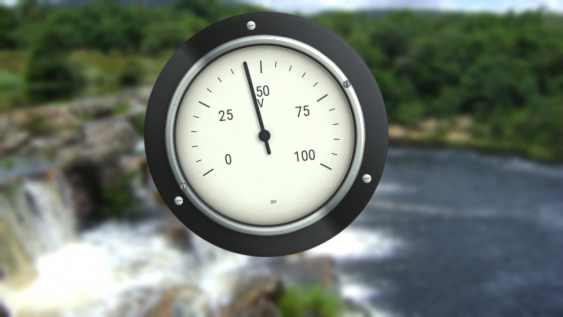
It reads 45 V
